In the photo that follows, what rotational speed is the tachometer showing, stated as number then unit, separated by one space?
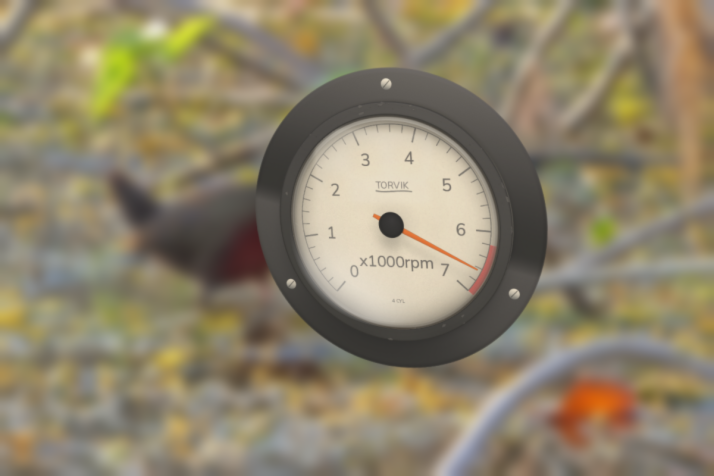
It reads 6600 rpm
